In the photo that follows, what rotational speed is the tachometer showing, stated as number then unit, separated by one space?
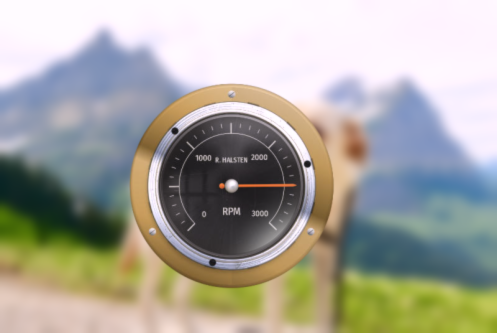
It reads 2500 rpm
